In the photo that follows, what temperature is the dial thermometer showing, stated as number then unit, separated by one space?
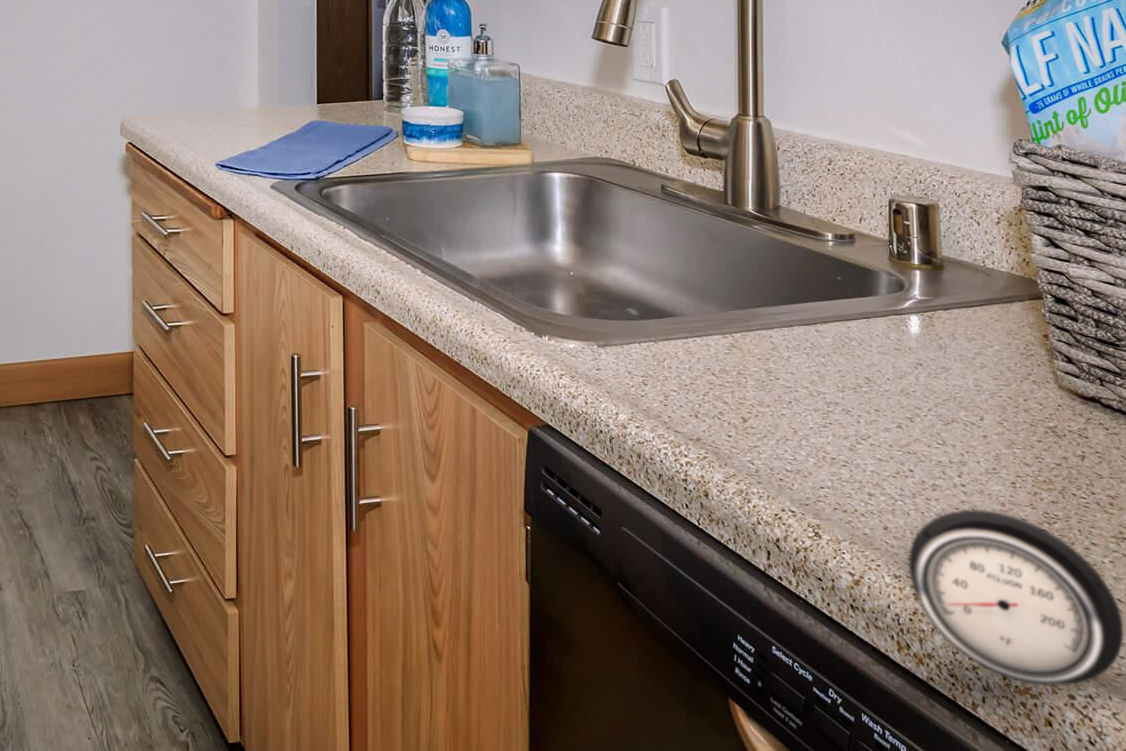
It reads 10 °F
